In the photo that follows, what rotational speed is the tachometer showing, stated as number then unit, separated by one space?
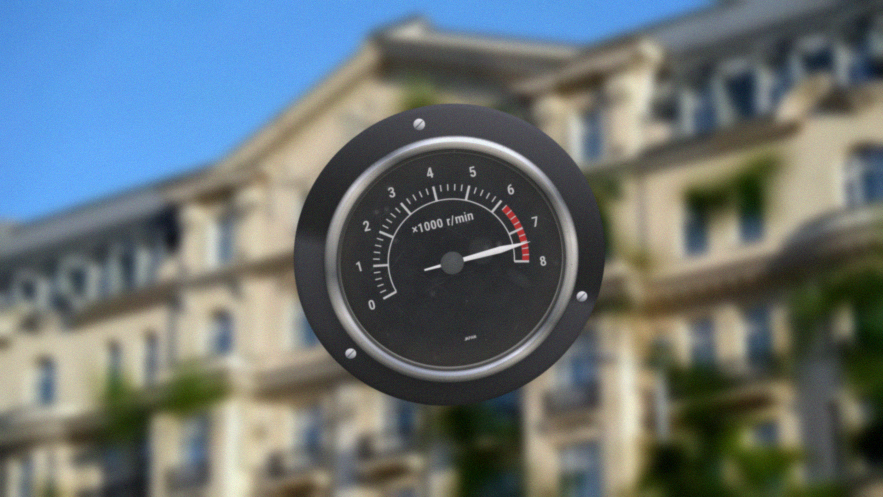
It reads 7400 rpm
